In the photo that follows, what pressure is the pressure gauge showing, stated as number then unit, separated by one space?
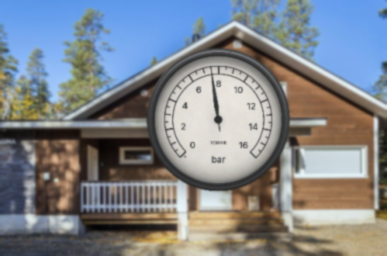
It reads 7.5 bar
